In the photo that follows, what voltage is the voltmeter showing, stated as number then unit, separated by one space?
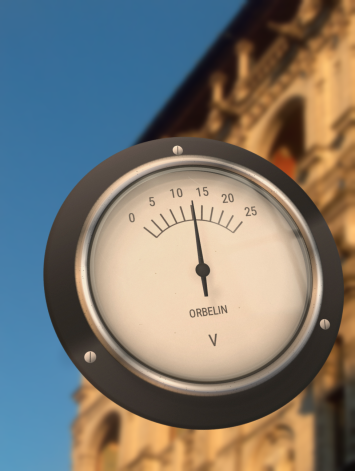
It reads 12.5 V
